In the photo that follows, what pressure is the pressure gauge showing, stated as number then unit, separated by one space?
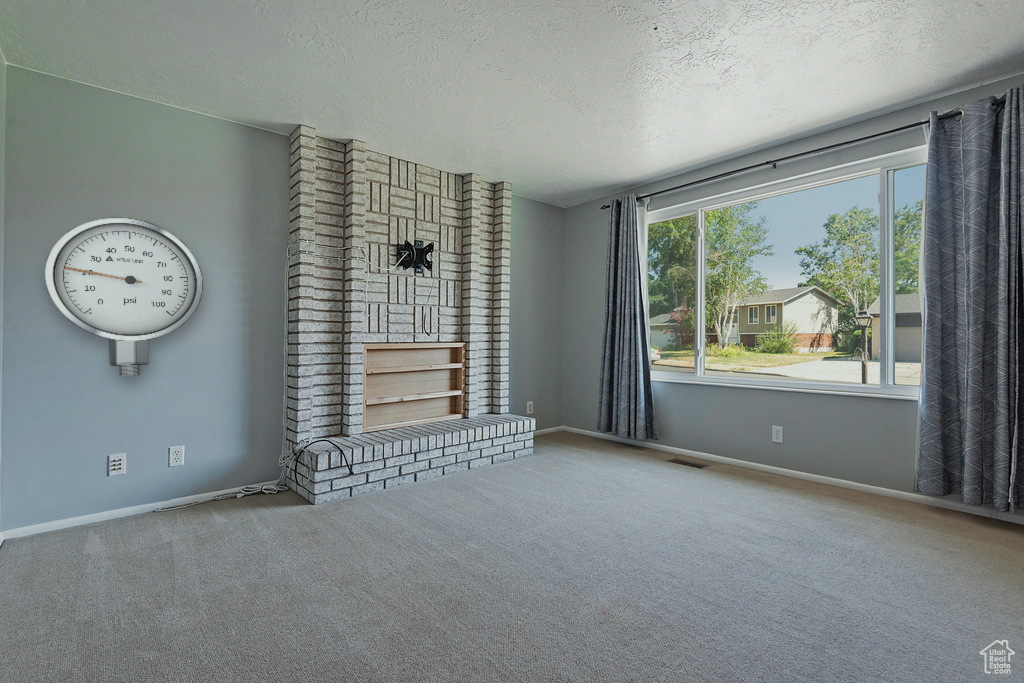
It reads 20 psi
